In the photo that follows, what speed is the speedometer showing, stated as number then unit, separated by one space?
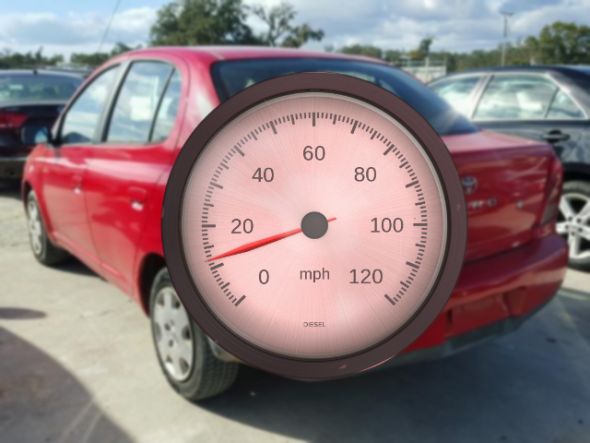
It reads 12 mph
